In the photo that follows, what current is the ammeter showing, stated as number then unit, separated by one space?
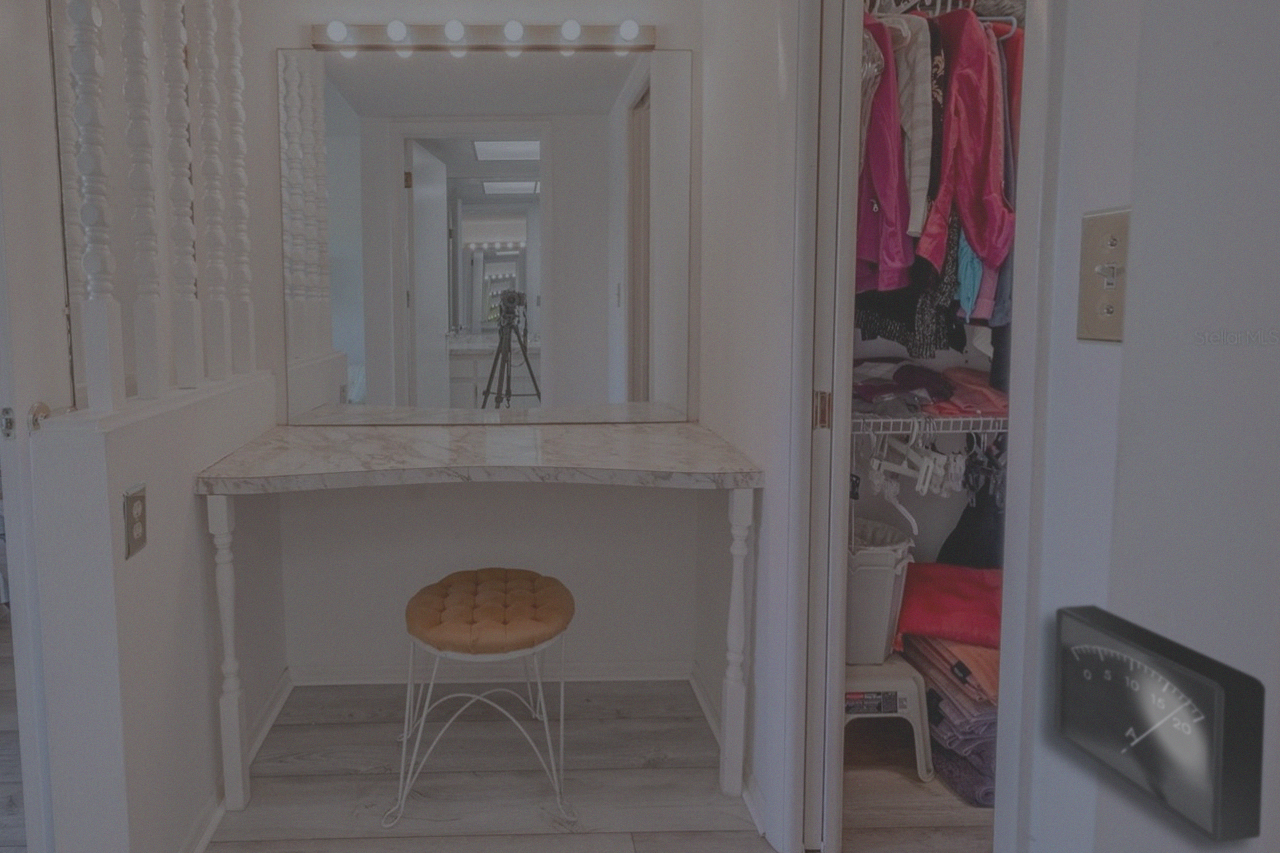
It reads 18 A
